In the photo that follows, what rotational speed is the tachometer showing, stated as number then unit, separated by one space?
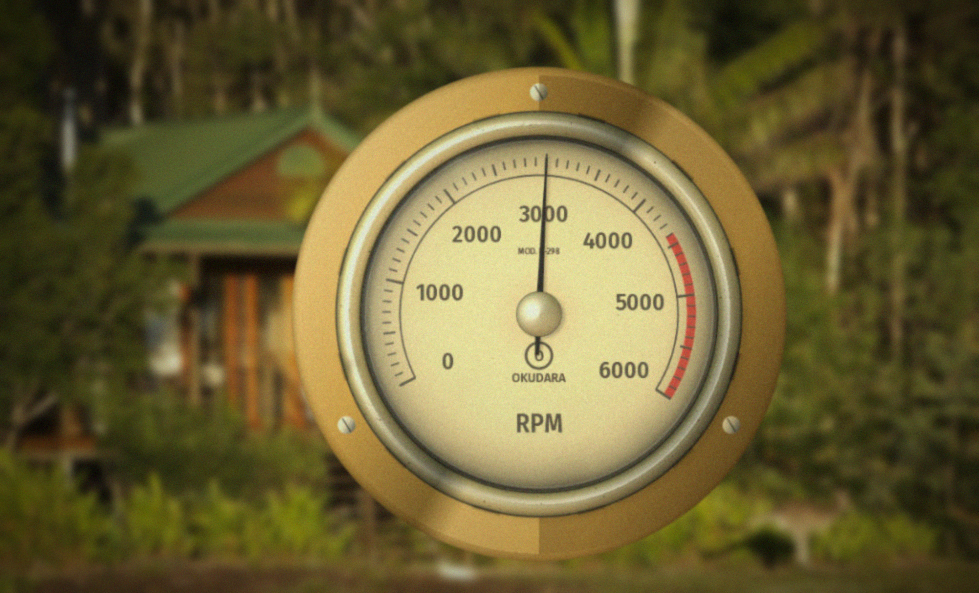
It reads 3000 rpm
